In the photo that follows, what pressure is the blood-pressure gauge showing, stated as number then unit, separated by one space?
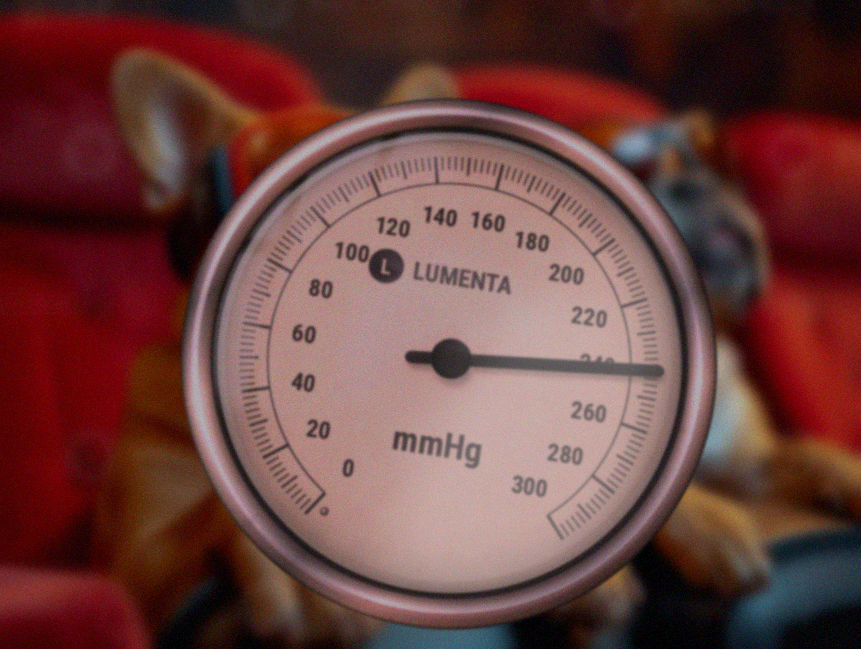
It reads 242 mmHg
